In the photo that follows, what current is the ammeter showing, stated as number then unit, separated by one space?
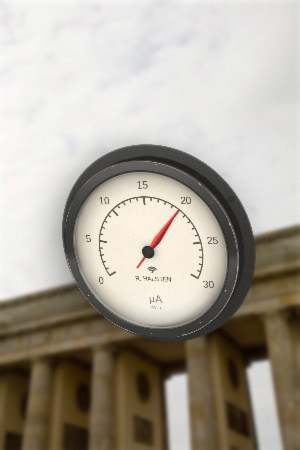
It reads 20 µA
